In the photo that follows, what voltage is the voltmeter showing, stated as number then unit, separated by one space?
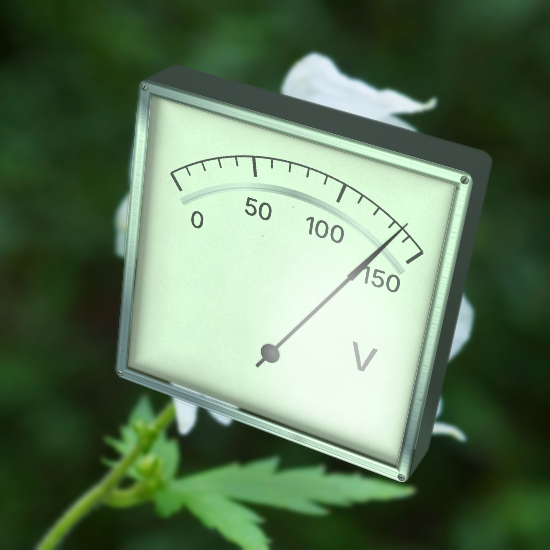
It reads 135 V
